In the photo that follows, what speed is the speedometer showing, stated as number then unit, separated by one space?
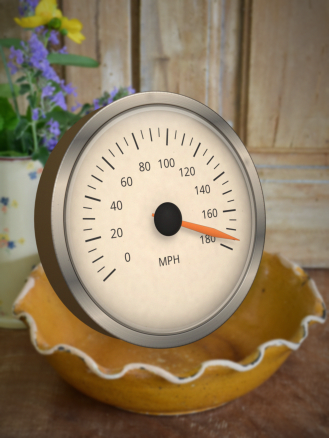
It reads 175 mph
